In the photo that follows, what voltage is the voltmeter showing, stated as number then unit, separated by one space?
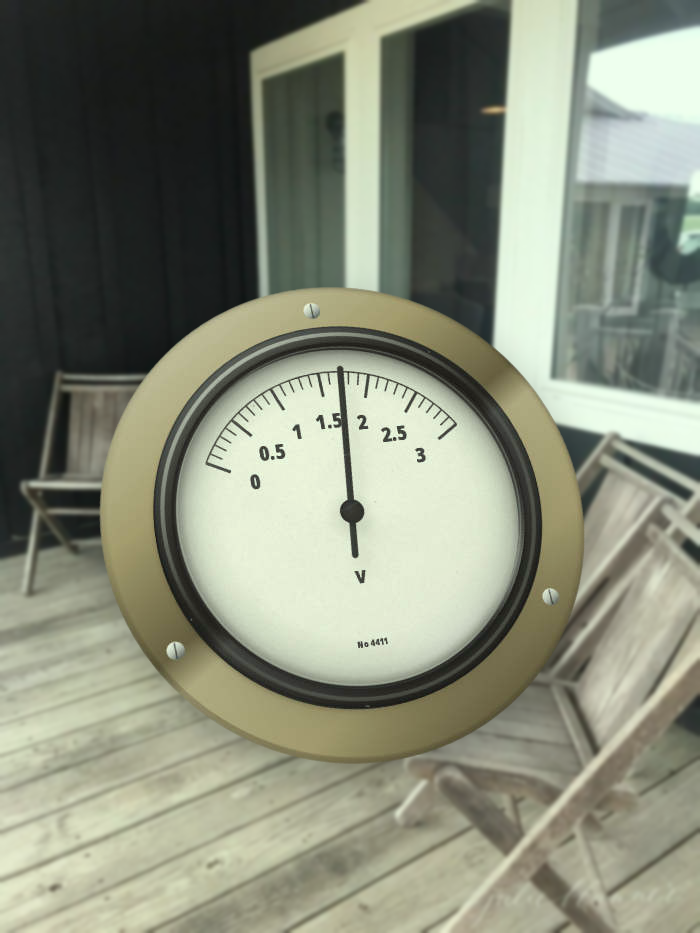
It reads 1.7 V
